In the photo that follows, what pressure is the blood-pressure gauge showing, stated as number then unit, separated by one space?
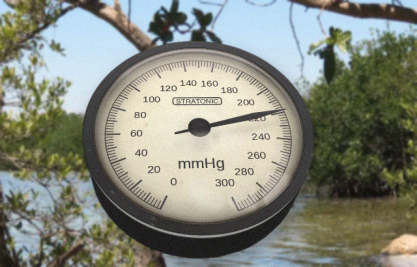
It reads 220 mmHg
